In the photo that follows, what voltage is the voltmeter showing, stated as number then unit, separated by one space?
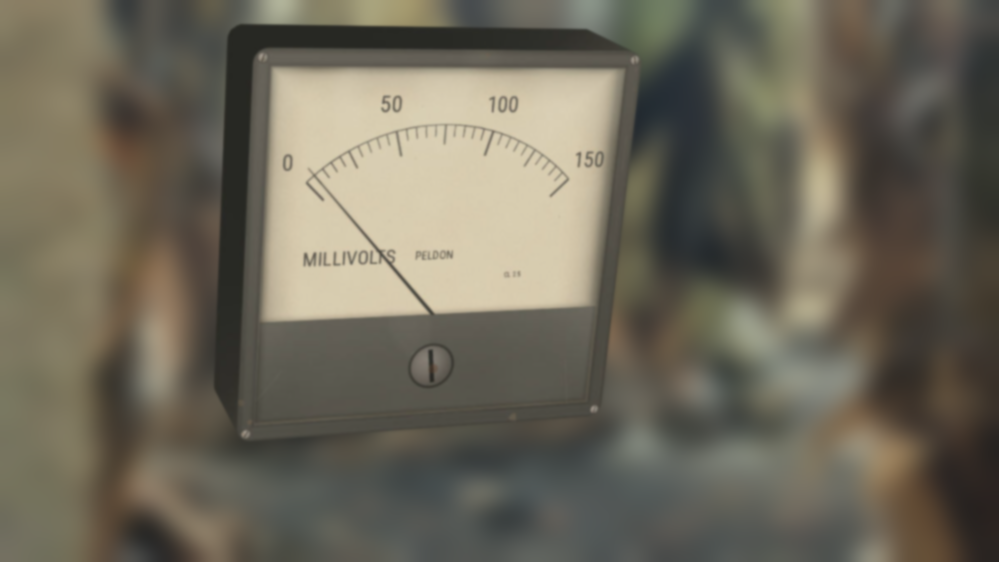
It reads 5 mV
